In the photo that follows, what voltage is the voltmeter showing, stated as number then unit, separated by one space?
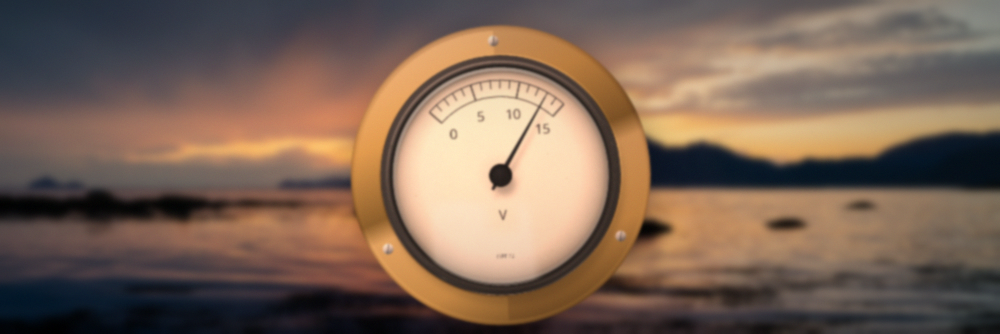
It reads 13 V
